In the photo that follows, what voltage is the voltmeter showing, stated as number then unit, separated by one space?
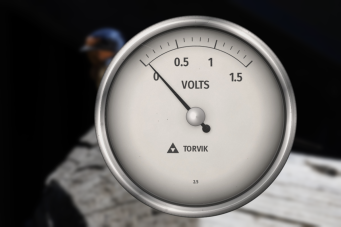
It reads 0.05 V
